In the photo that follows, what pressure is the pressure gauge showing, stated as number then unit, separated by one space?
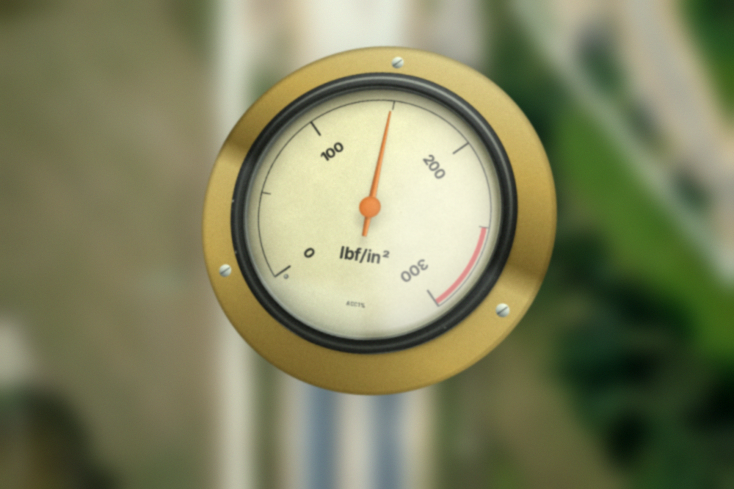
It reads 150 psi
